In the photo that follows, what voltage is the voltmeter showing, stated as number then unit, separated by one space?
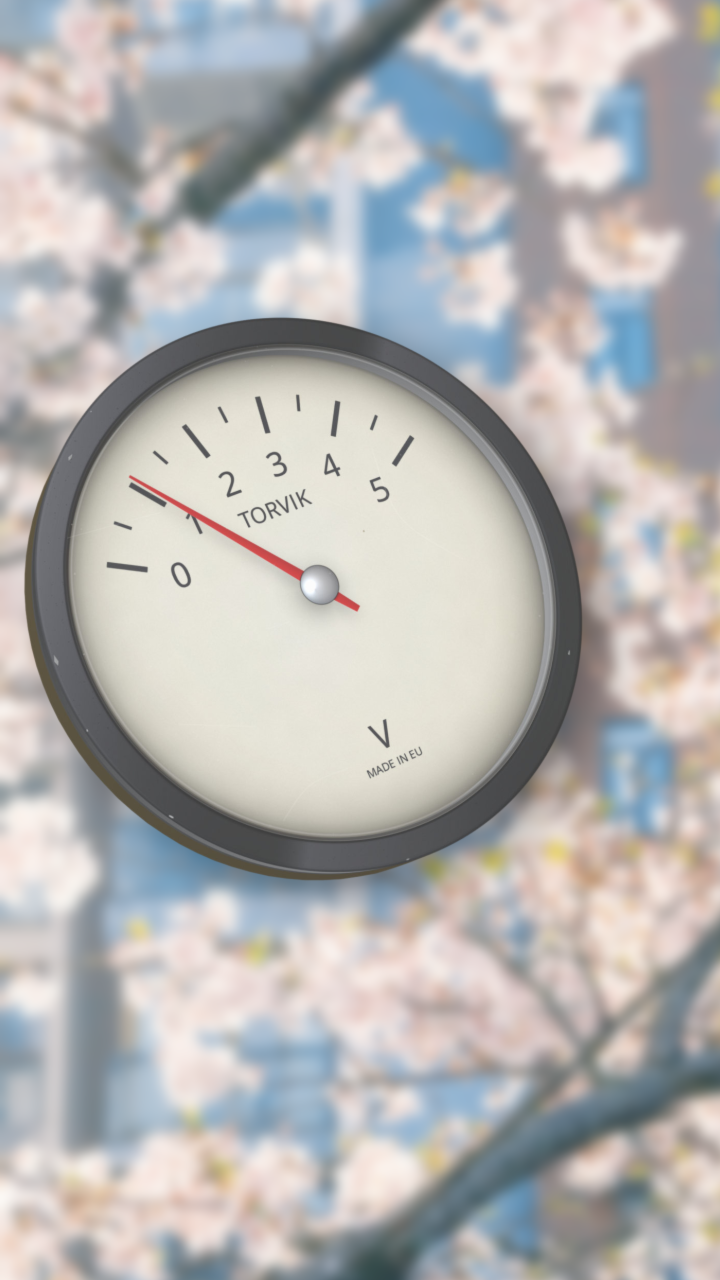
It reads 1 V
